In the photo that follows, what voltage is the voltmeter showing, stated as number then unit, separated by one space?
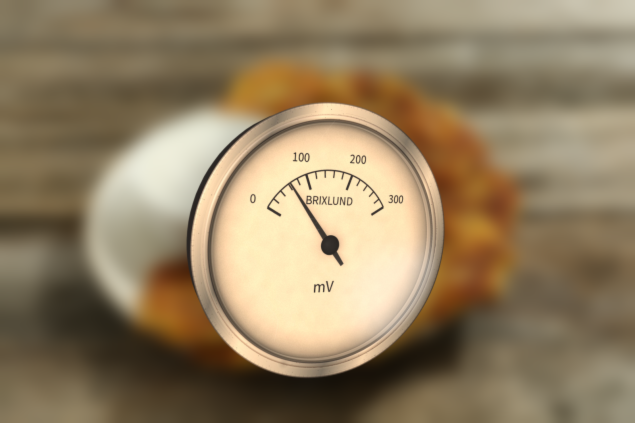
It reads 60 mV
